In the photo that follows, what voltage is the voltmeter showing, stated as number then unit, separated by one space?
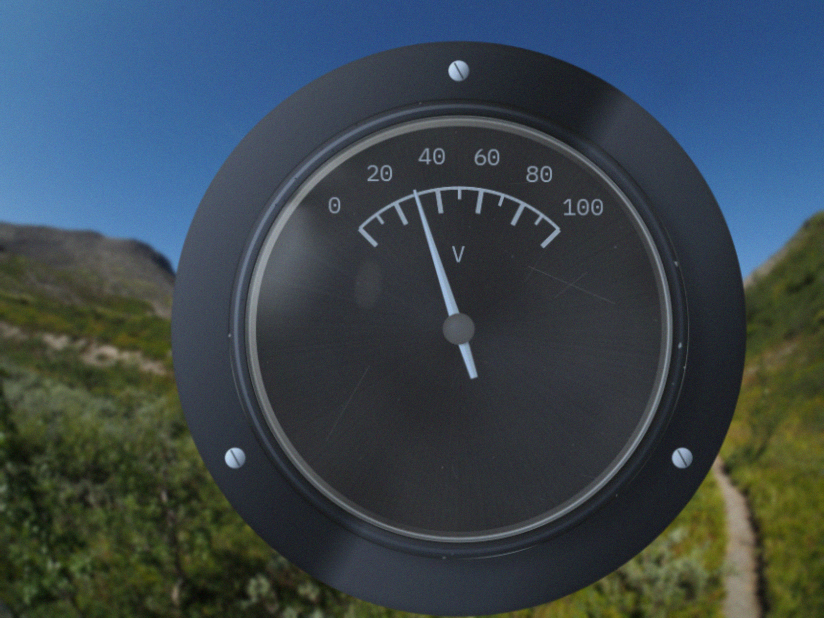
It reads 30 V
